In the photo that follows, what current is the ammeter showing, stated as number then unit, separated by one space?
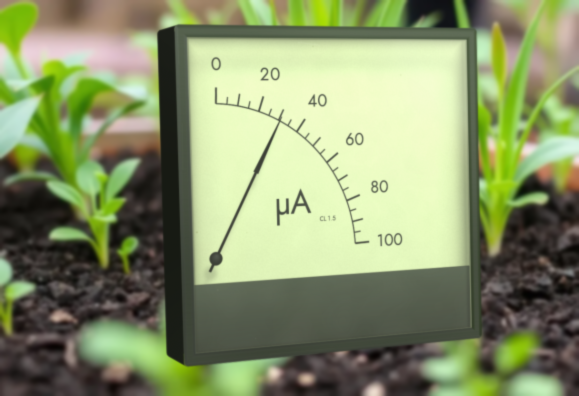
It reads 30 µA
